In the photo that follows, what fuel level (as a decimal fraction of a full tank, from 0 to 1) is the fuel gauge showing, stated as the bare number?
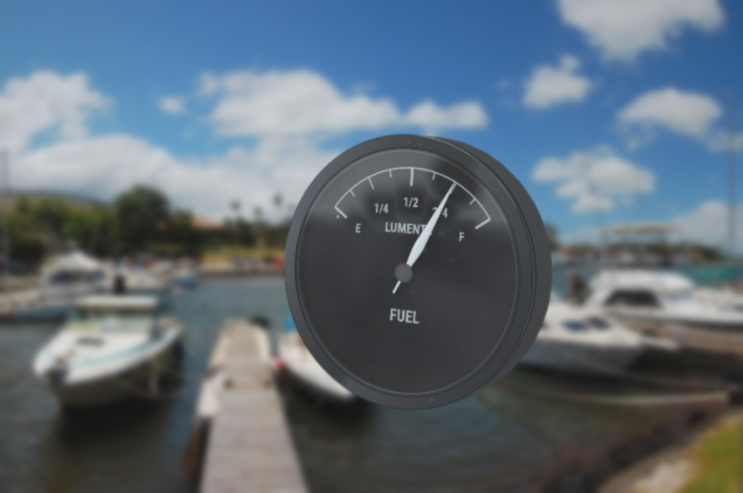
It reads 0.75
